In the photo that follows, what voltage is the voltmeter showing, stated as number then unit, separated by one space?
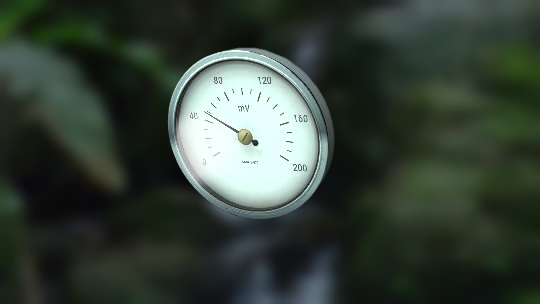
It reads 50 mV
